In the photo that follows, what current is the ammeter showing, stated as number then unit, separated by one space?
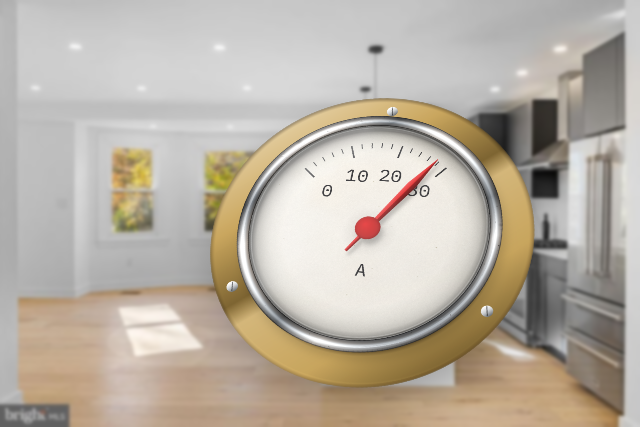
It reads 28 A
